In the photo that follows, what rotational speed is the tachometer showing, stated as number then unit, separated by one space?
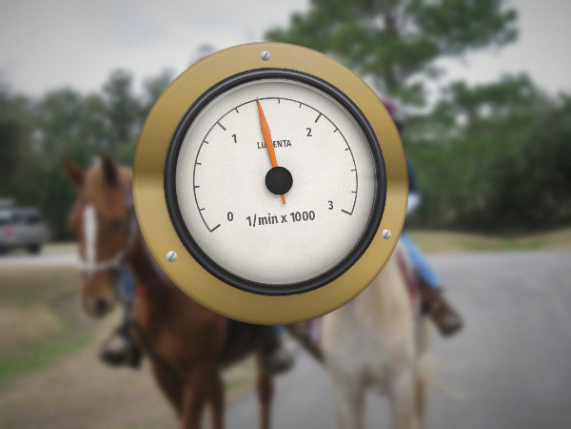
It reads 1400 rpm
